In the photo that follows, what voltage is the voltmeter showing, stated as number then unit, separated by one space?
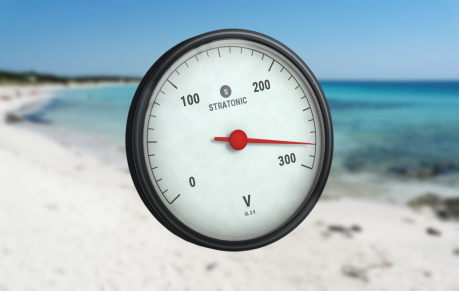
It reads 280 V
